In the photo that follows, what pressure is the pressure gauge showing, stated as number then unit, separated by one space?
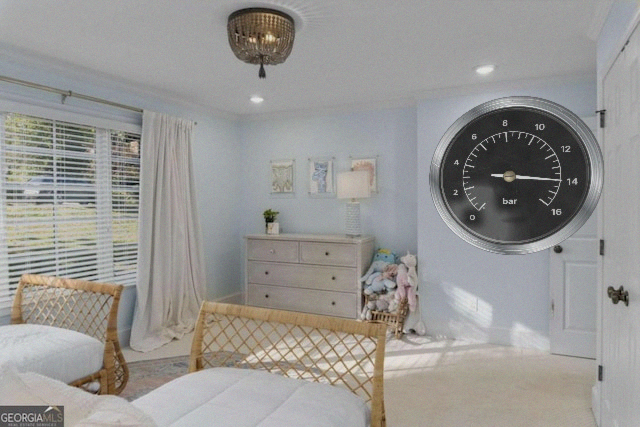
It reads 14 bar
